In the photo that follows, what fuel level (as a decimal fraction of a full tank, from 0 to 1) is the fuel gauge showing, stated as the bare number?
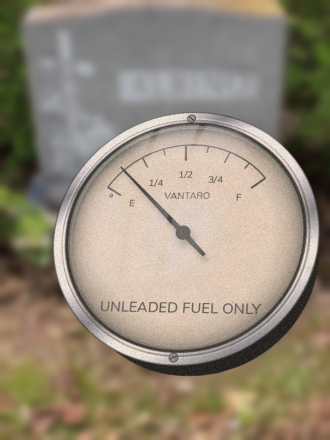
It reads 0.125
